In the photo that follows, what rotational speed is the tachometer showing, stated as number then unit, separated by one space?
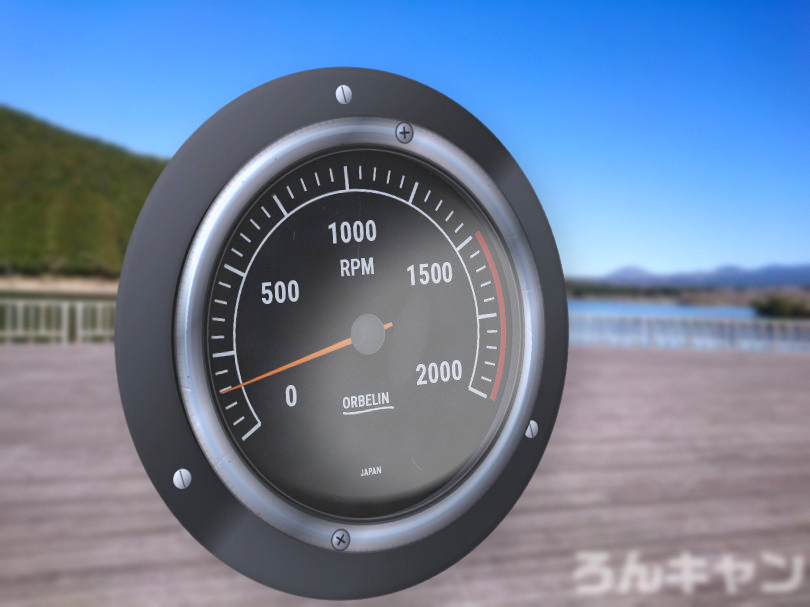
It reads 150 rpm
